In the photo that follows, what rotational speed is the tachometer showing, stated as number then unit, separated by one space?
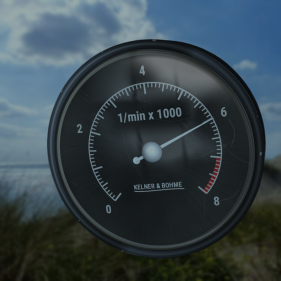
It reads 6000 rpm
